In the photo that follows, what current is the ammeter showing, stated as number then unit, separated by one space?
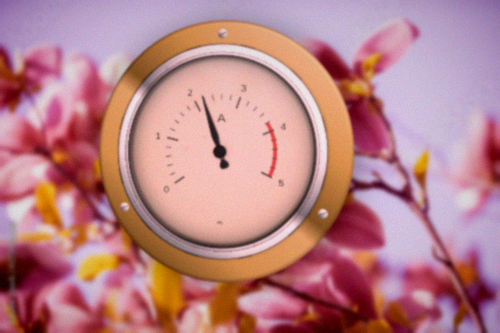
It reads 2.2 A
